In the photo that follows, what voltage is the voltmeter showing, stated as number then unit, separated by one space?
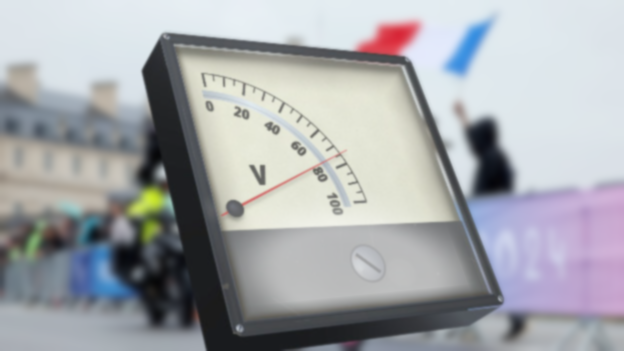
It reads 75 V
